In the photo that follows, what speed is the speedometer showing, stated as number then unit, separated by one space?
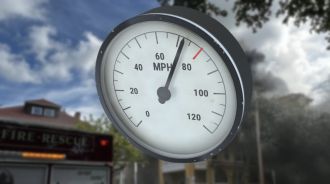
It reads 72.5 mph
